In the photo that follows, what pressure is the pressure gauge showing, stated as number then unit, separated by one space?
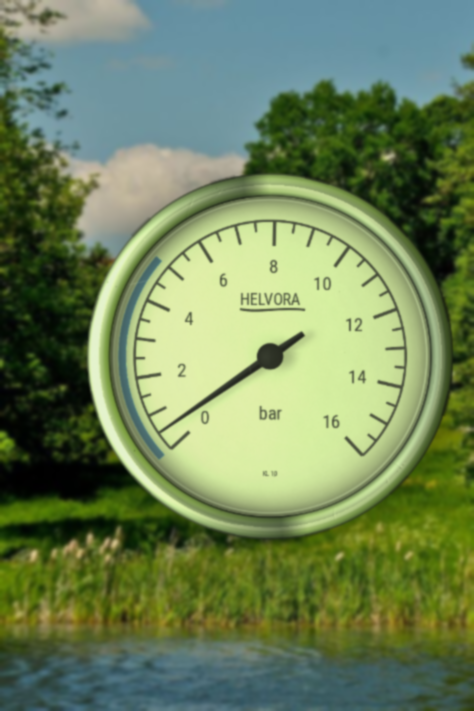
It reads 0.5 bar
